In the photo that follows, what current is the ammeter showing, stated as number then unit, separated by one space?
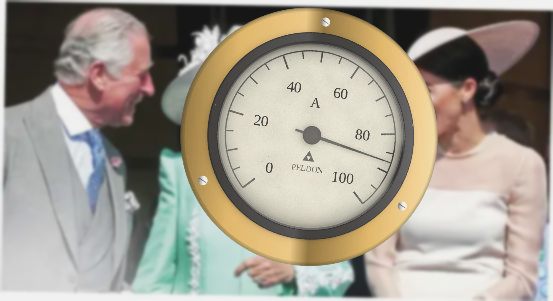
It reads 87.5 A
